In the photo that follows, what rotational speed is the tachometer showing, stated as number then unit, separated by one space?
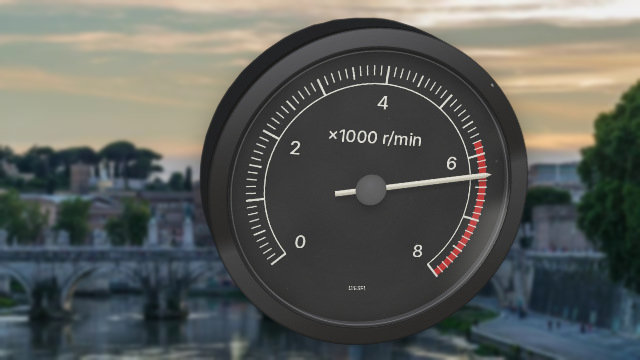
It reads 6300 rpm
